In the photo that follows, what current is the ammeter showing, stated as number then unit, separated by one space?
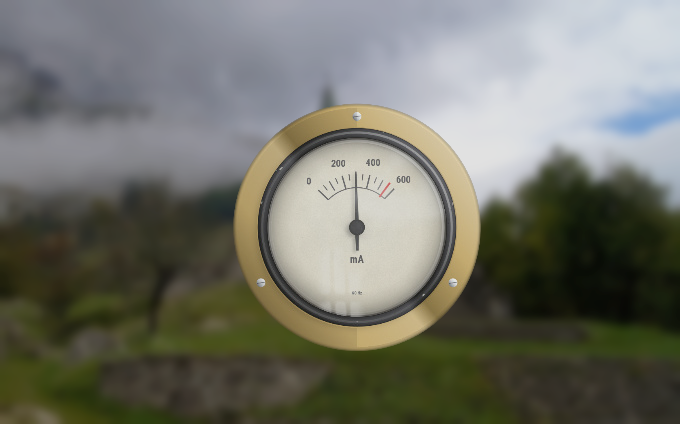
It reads 300 mA
